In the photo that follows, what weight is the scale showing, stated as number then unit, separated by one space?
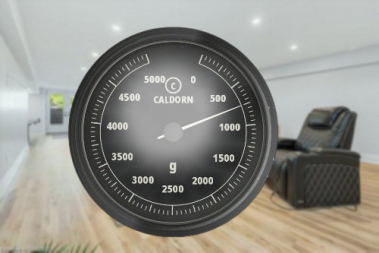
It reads 750 g
